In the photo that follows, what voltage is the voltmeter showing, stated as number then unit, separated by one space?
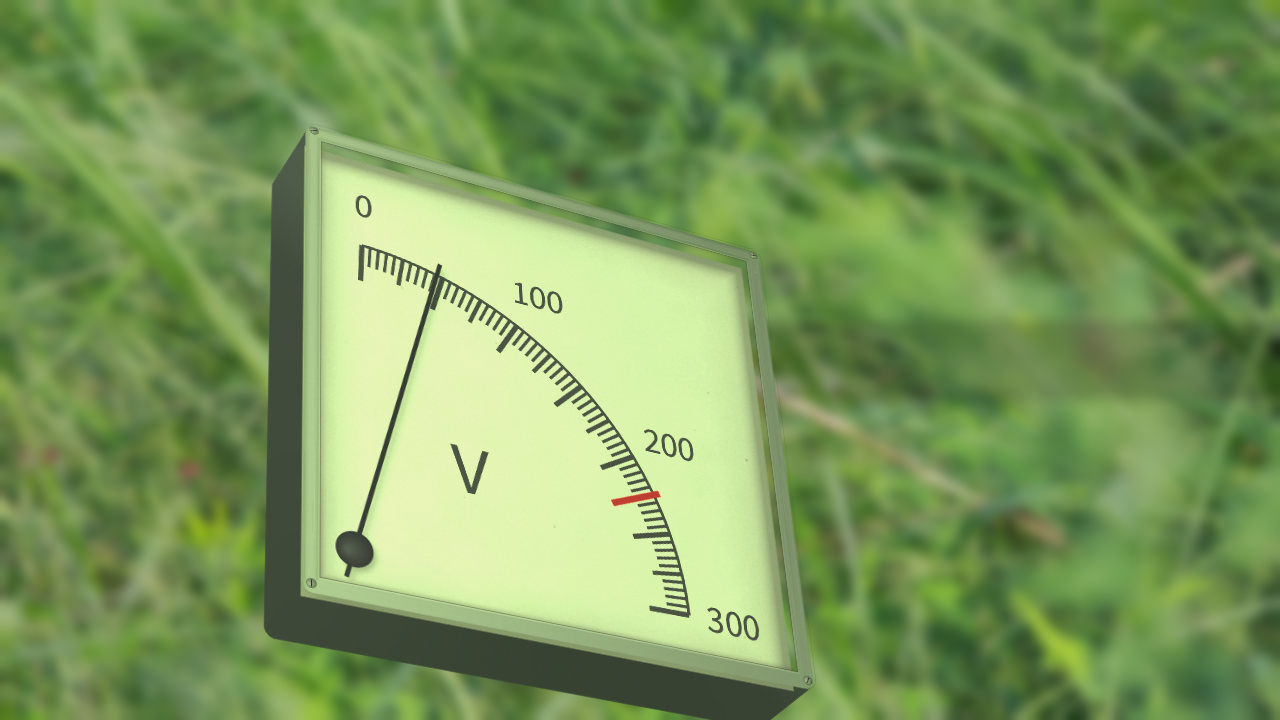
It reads 45 V
